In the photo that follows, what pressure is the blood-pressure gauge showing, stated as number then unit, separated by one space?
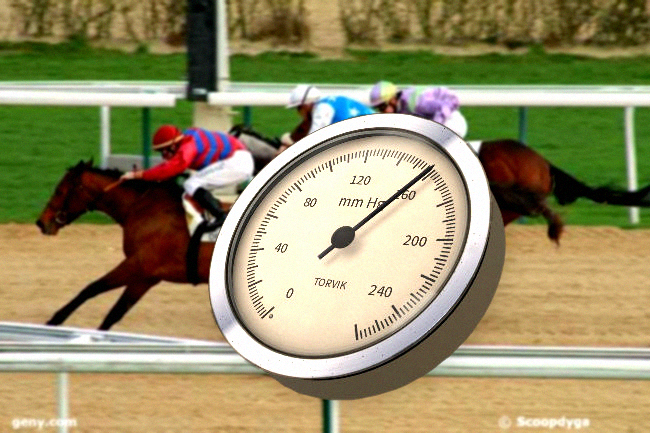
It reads 160 mmHg
